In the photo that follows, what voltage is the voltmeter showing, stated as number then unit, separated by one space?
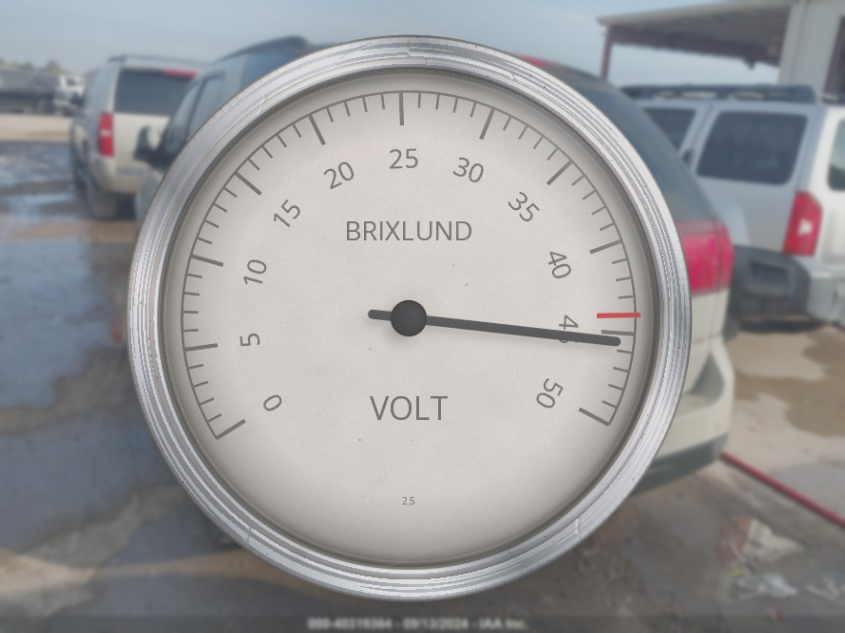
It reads 45.5 V
